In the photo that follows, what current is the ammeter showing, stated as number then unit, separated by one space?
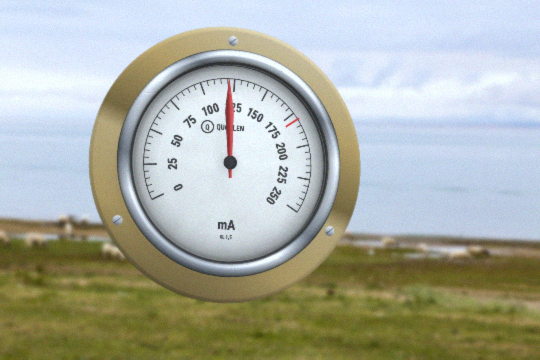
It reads 120 mA
